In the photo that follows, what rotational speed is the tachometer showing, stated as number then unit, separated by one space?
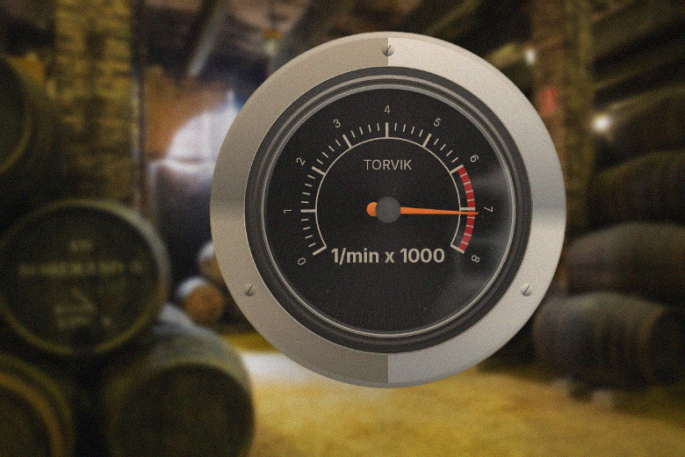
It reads 7100 rpm
